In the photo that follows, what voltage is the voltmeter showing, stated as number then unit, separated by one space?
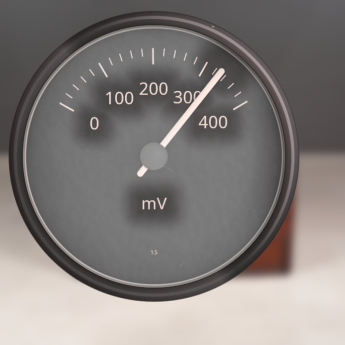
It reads 330 mV
